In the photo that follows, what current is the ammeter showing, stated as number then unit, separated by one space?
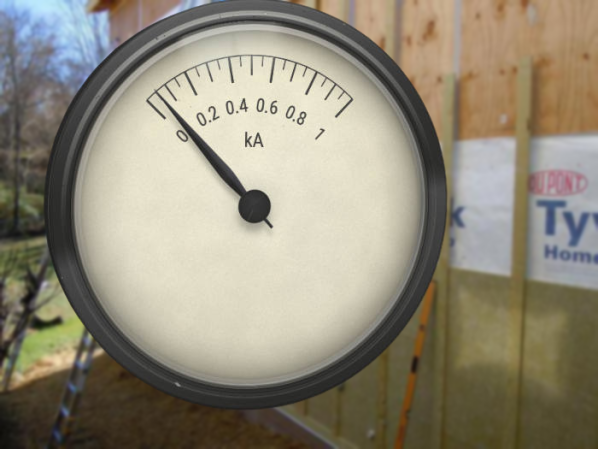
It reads 0.05 kA
